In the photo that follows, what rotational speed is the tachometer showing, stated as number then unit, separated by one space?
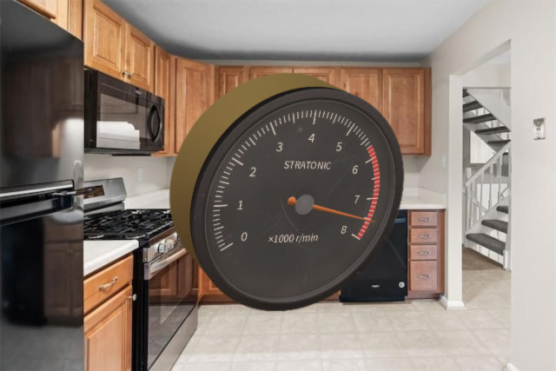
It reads 7500 rpm
